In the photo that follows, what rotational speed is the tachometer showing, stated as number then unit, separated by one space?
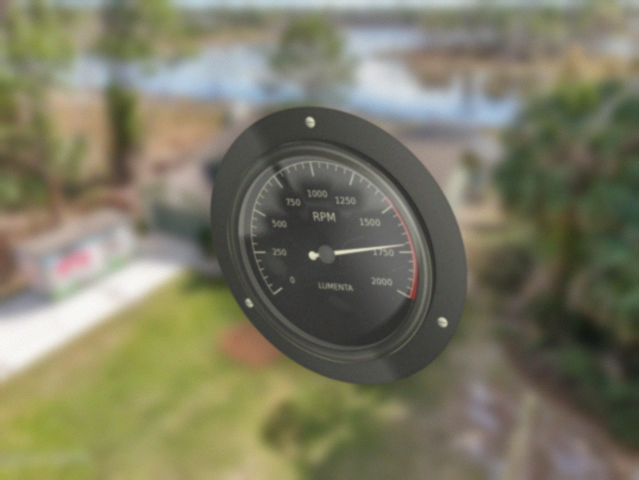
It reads 1700 rpm
